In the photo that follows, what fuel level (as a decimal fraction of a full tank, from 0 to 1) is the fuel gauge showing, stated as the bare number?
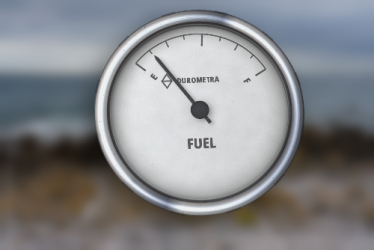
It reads 0.125
